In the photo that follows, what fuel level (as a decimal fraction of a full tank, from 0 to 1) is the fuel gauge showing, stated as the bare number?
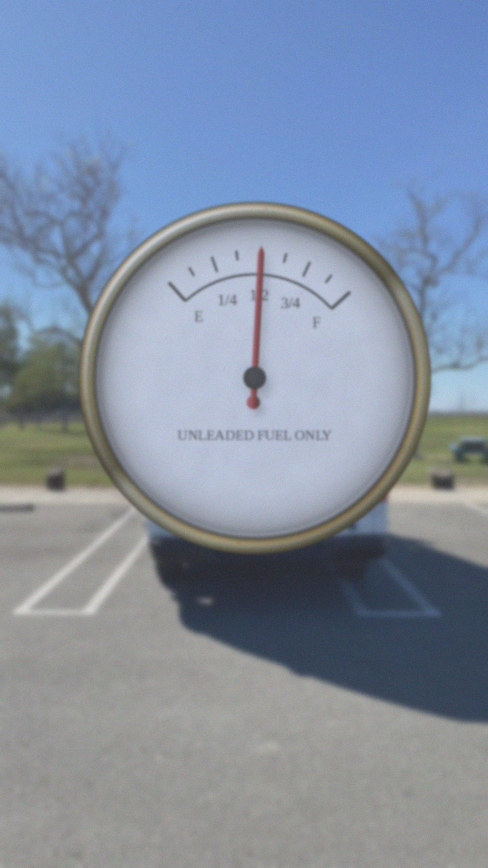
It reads 0.5
